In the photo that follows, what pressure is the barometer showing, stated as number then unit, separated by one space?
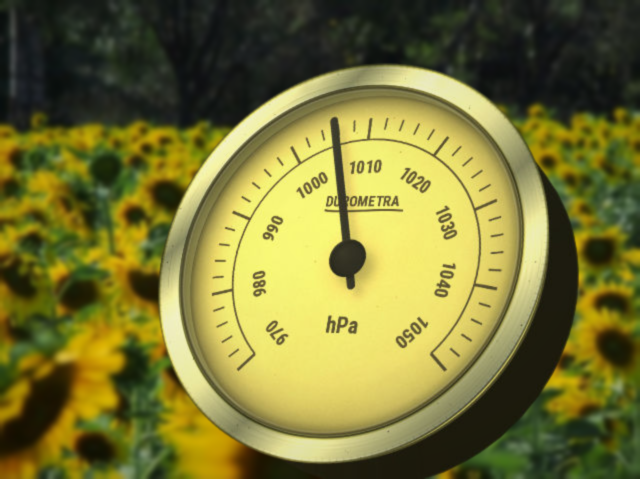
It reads 1006 hPa
